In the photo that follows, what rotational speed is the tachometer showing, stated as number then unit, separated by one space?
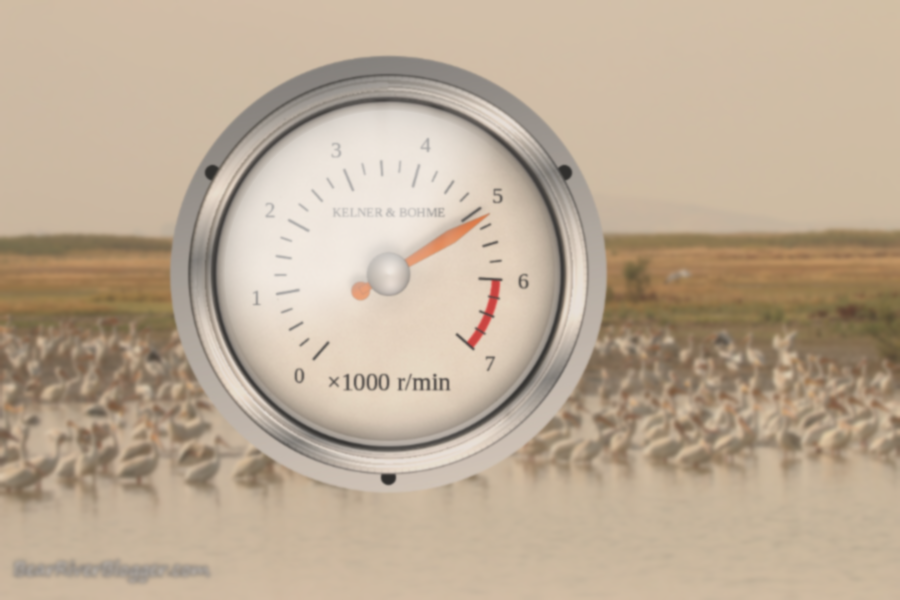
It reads 5125 rpm
